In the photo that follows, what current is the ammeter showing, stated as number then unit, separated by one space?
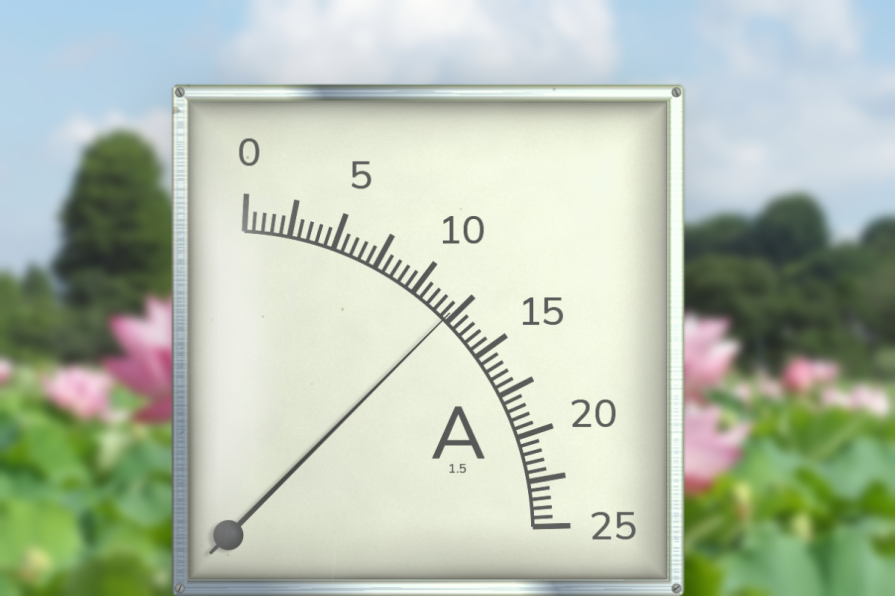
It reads 12.25 A
